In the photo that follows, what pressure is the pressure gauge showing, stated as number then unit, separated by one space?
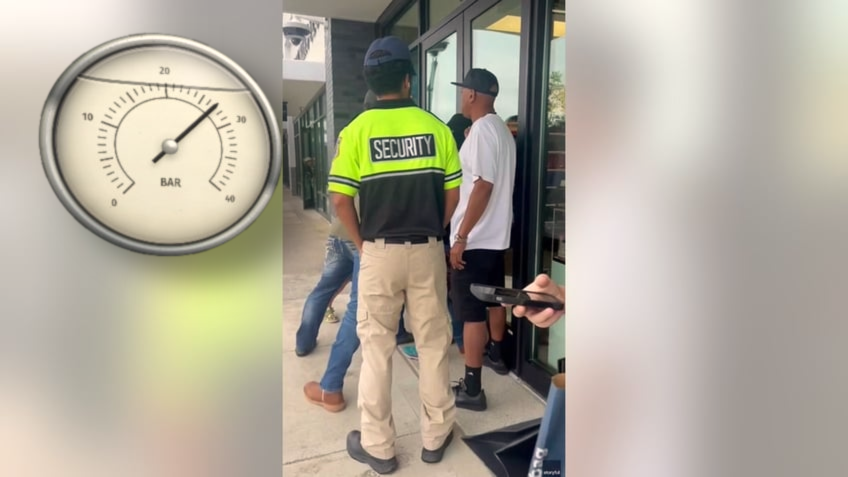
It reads 27 bar
